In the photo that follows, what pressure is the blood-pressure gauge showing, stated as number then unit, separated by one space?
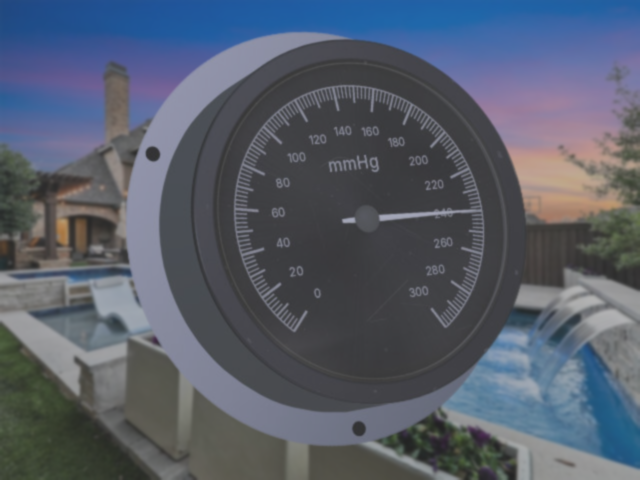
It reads 240 mmHg
